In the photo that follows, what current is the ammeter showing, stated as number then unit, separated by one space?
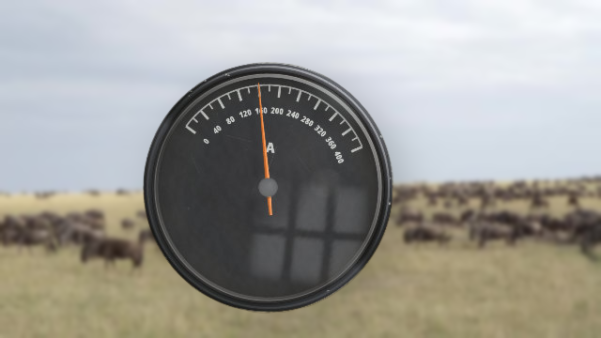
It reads 160 A
